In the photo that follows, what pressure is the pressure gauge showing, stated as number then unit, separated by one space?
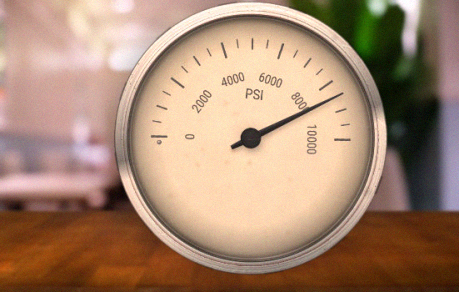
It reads 8500 psi
